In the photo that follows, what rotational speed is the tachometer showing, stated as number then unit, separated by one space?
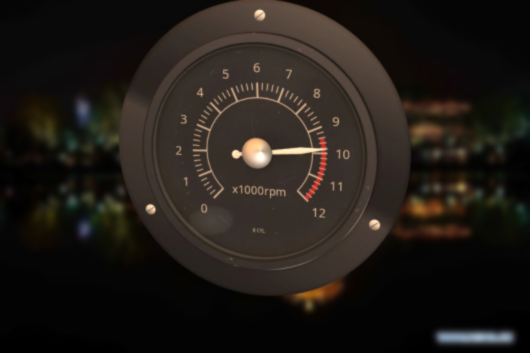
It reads 9800 rpm
